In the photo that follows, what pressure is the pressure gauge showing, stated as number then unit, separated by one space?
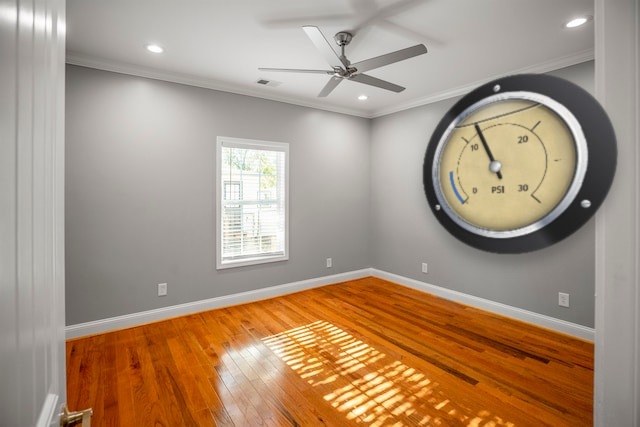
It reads 12.5 psi
